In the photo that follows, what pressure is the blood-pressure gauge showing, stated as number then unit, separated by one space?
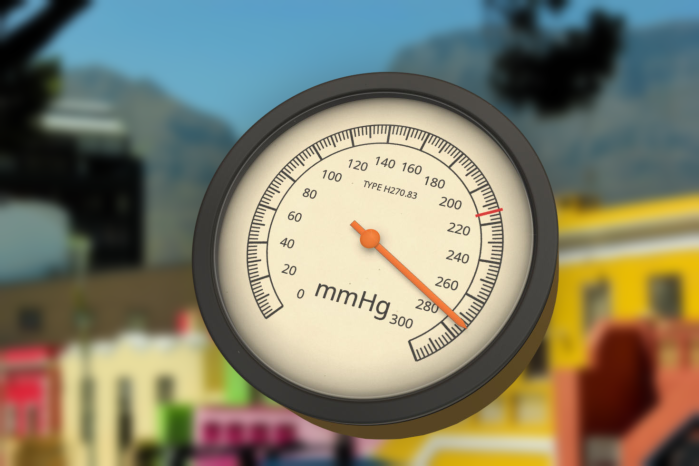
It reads 274 mmHg
